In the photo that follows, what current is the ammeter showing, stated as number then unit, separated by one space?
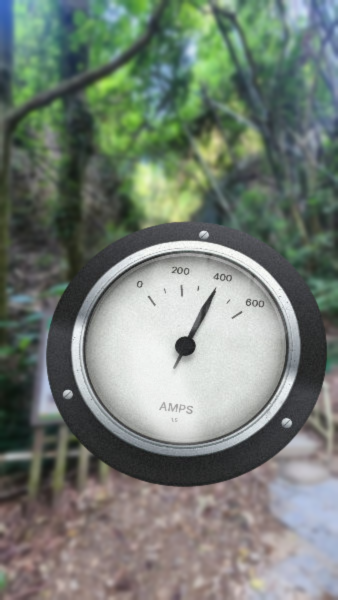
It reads 400 A
